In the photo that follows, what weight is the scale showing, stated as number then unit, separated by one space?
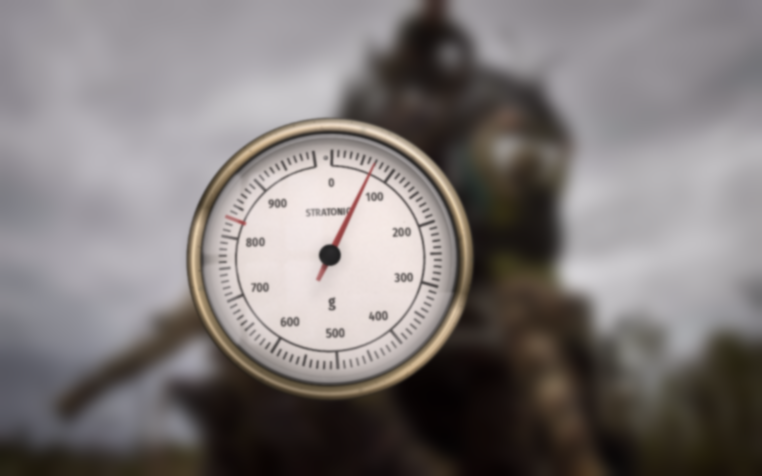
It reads 70 g
